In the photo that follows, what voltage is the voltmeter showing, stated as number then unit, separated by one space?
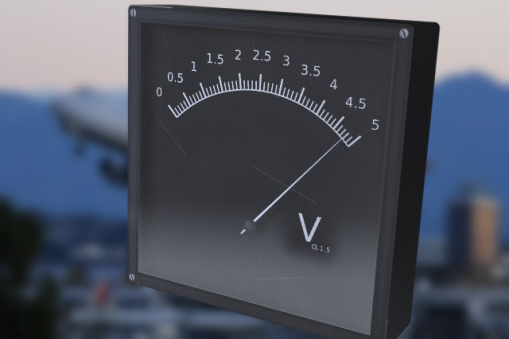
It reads 4.8 V
